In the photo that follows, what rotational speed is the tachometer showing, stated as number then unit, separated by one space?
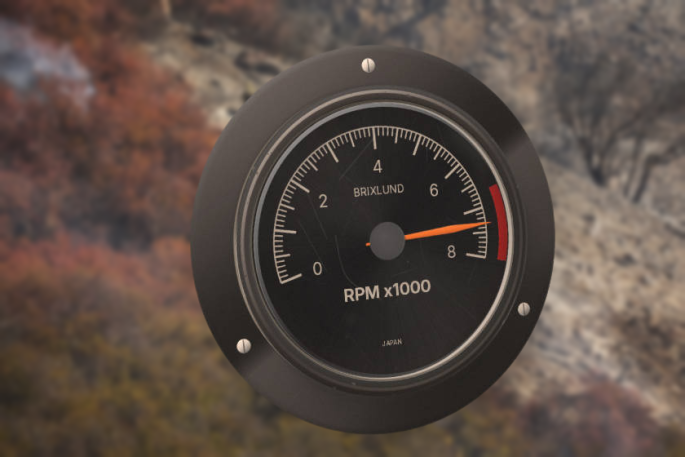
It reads 7300 rpm
